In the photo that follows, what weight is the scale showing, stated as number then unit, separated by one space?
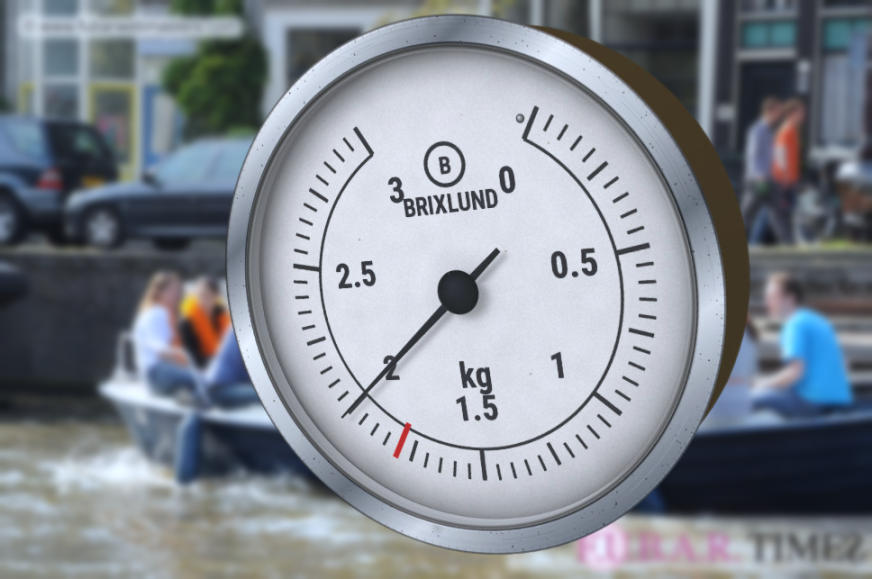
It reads 2 kg
